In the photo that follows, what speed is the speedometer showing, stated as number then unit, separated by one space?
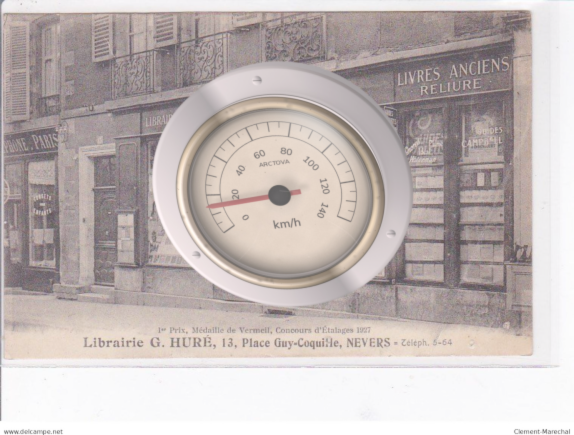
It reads 15 km/h
